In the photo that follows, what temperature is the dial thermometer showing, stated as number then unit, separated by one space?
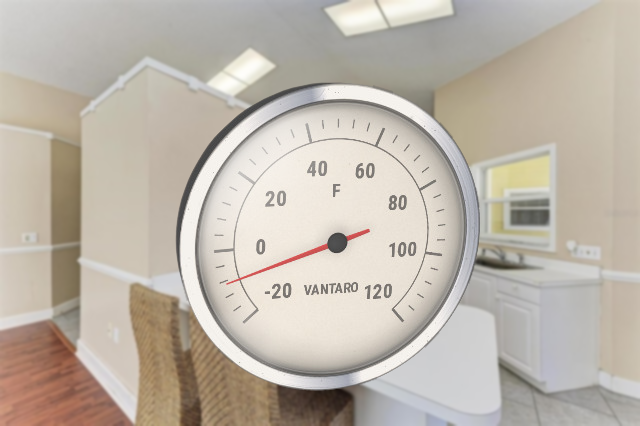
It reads -8 °F
